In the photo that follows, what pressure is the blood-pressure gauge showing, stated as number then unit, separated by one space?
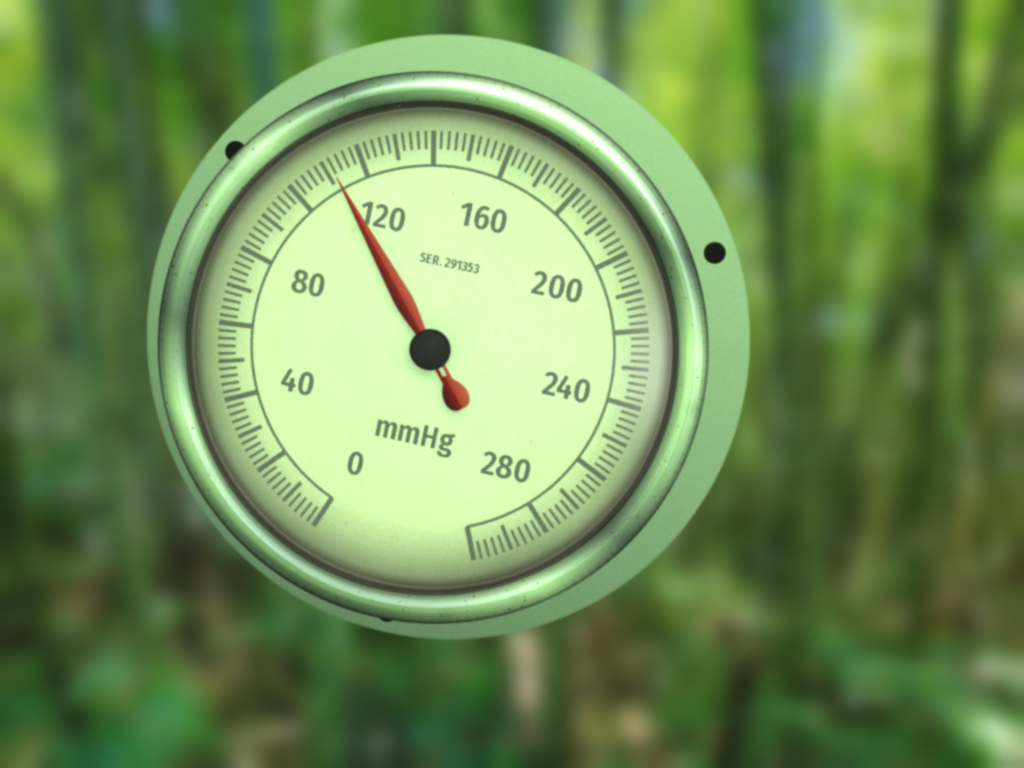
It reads 112 mmHg
